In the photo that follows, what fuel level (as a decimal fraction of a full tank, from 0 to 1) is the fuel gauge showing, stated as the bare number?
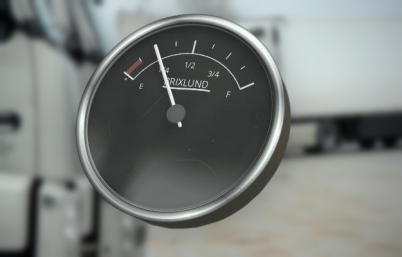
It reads 0.25
